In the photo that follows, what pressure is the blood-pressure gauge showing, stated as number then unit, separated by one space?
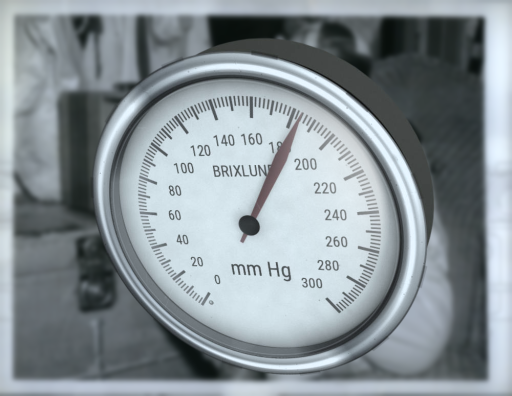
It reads 184 mmHg
